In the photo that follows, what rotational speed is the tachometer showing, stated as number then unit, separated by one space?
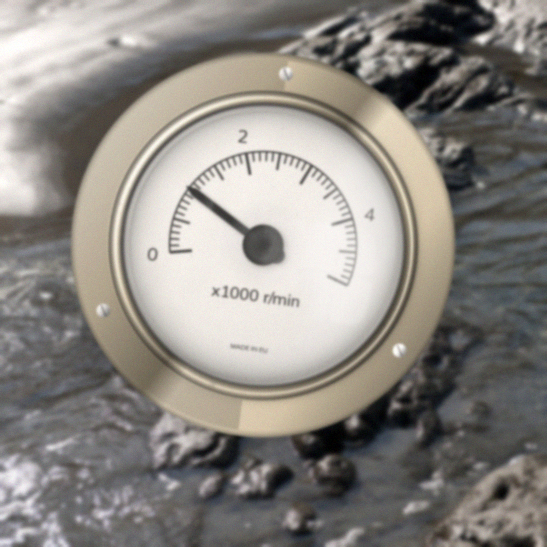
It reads 1000 rpm
